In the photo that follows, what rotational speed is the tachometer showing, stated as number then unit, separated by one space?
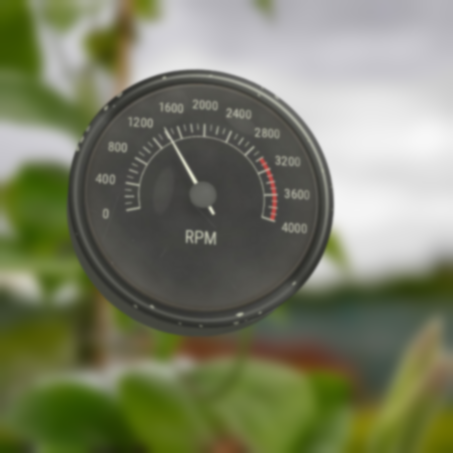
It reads 1400 rpm
